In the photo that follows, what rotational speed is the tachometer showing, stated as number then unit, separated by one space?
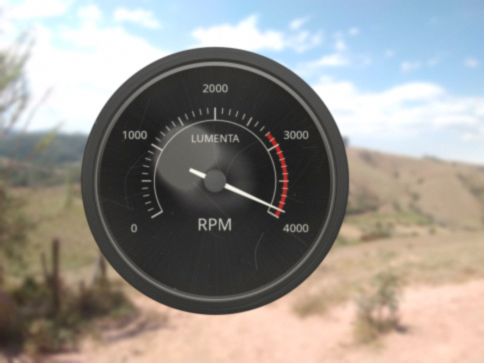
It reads 3900 rpm
